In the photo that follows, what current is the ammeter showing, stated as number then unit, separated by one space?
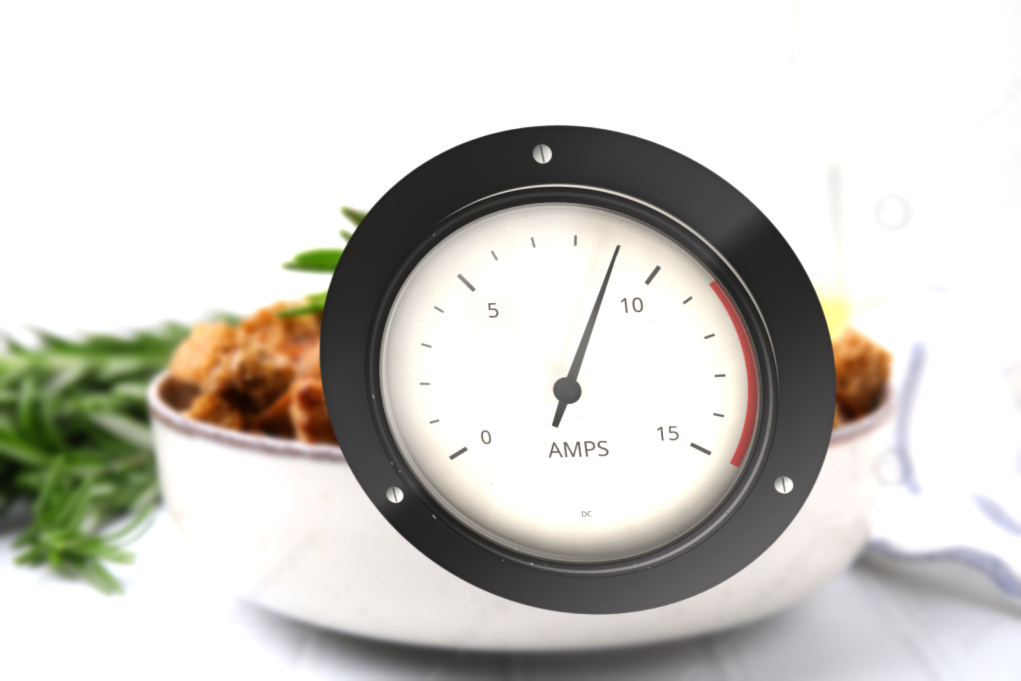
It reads 9 A
